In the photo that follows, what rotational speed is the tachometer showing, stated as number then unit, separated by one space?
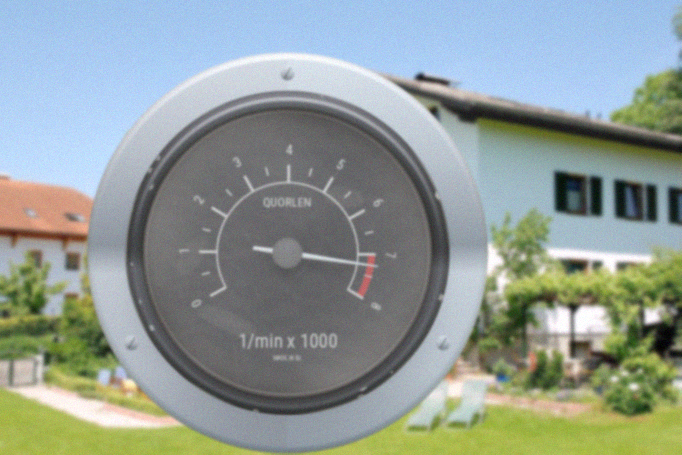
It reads 7250 rpm
